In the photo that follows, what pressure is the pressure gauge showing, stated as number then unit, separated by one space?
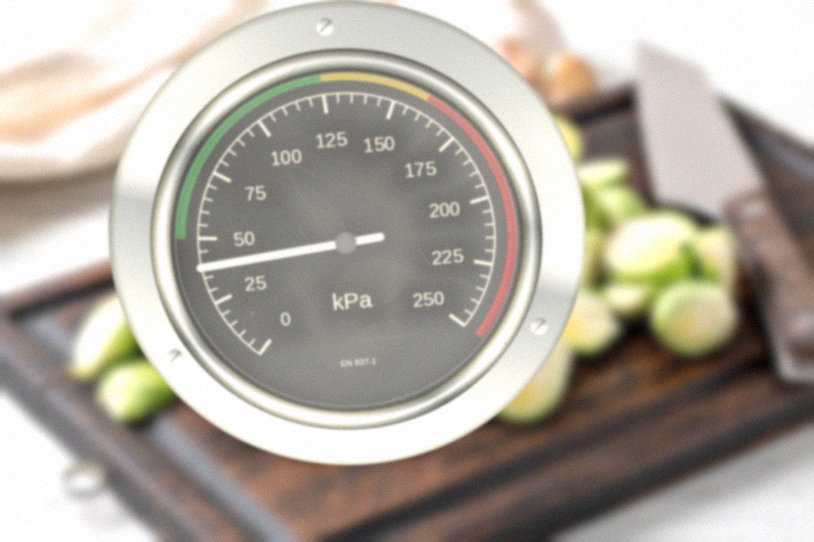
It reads 40 kPa
